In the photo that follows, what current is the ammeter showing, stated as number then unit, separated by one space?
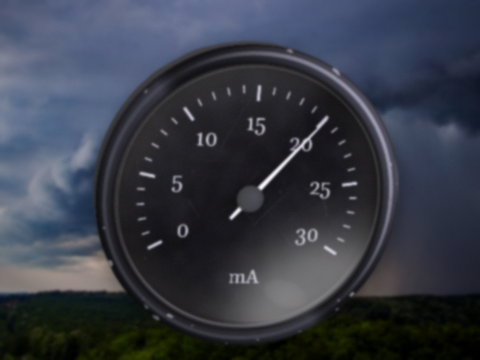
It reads 20 mA
